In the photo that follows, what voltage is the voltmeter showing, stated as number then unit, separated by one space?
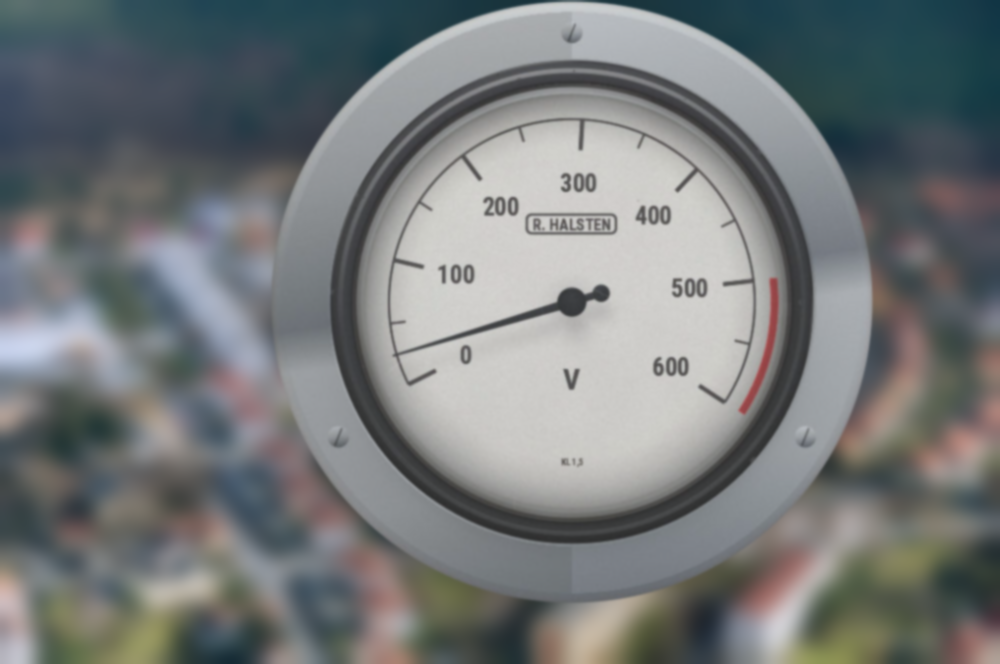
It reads 25 V
